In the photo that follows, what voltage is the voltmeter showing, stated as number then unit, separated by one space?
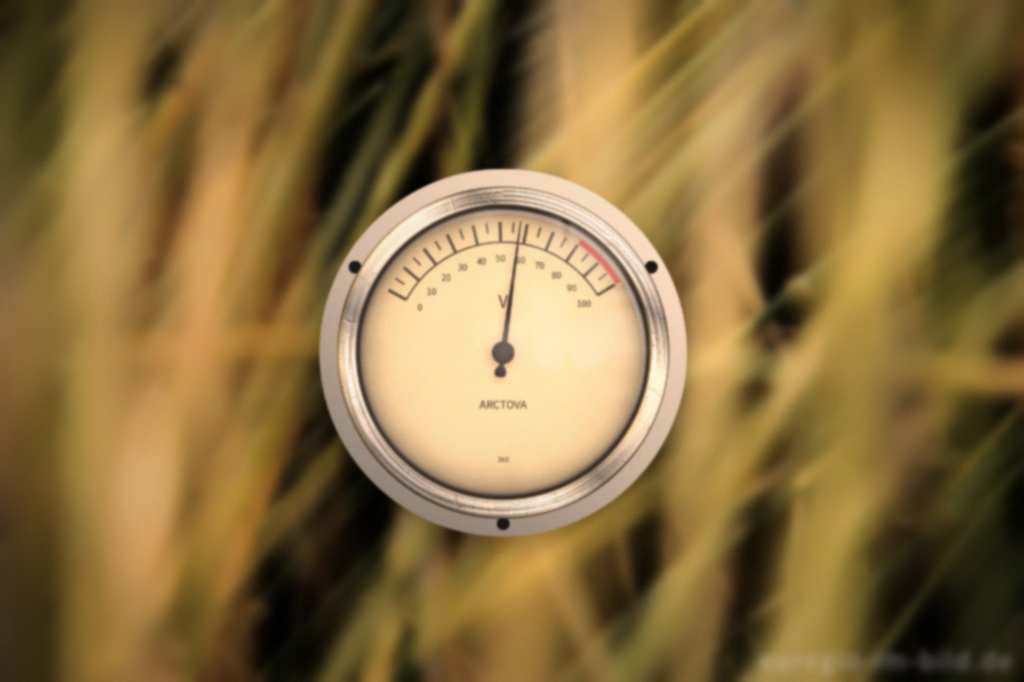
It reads 57.5 V
